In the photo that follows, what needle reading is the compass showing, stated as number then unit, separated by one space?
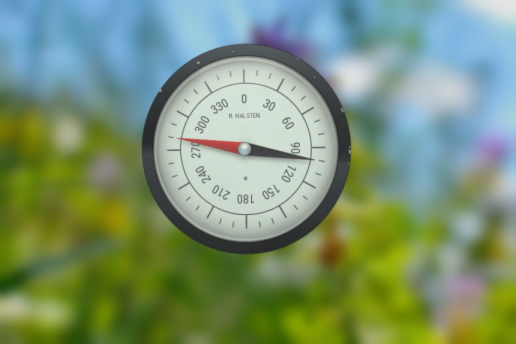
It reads 280 °
